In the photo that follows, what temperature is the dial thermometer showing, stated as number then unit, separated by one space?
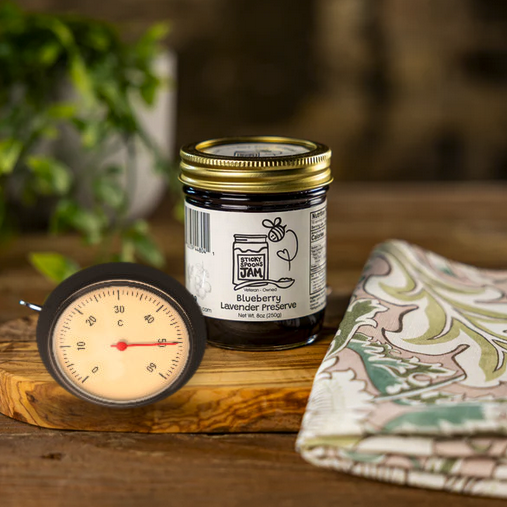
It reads 50 °C
